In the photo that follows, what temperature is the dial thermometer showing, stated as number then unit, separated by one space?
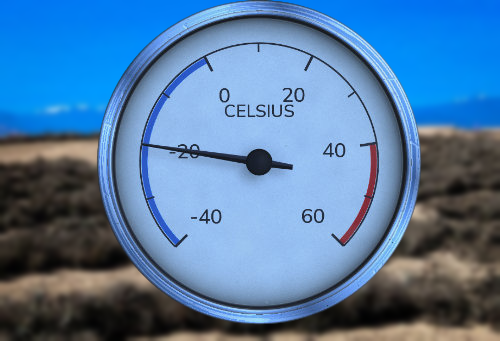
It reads -20 °C
